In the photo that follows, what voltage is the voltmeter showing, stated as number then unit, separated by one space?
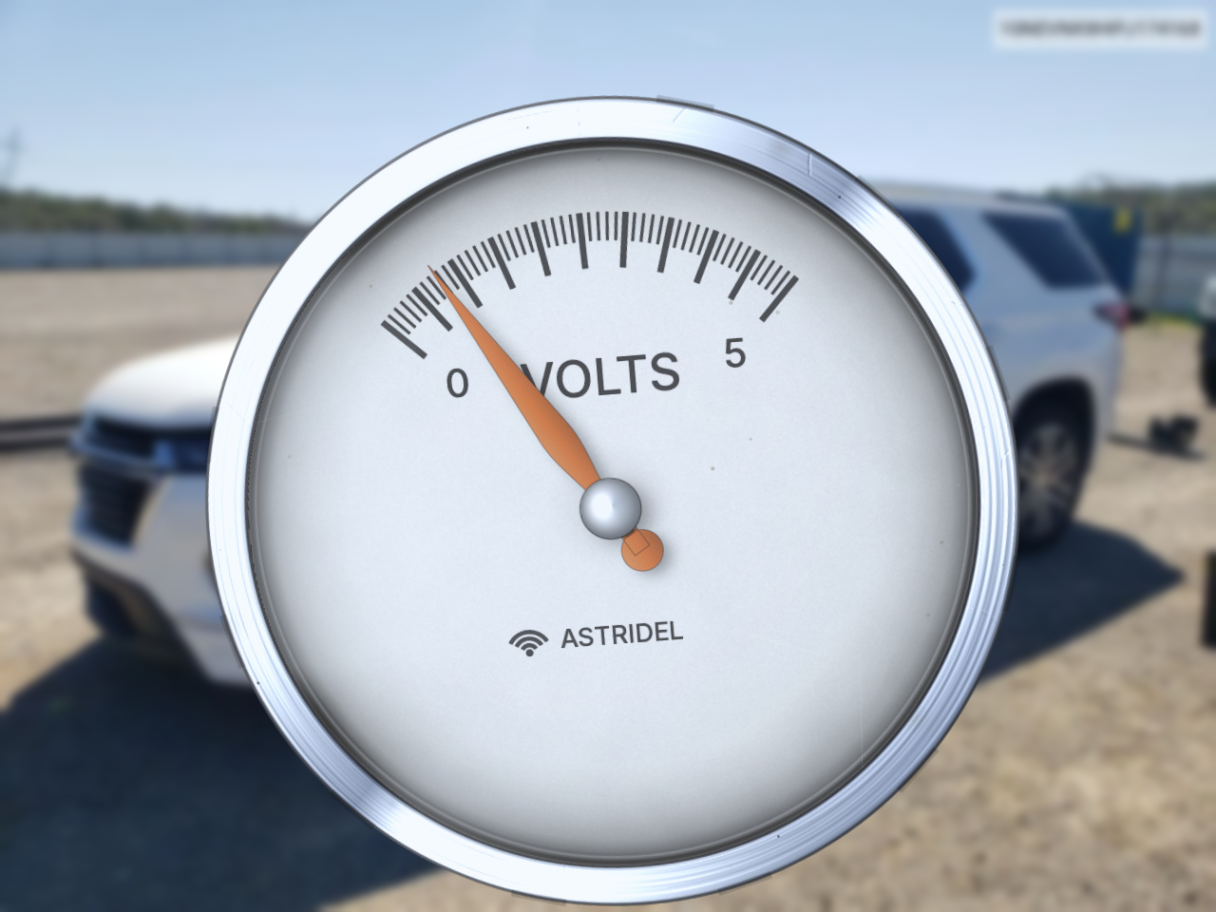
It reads 0.8 V
